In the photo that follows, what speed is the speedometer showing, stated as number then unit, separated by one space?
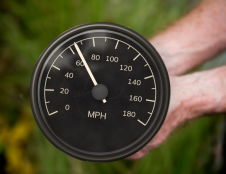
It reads 65 mph
